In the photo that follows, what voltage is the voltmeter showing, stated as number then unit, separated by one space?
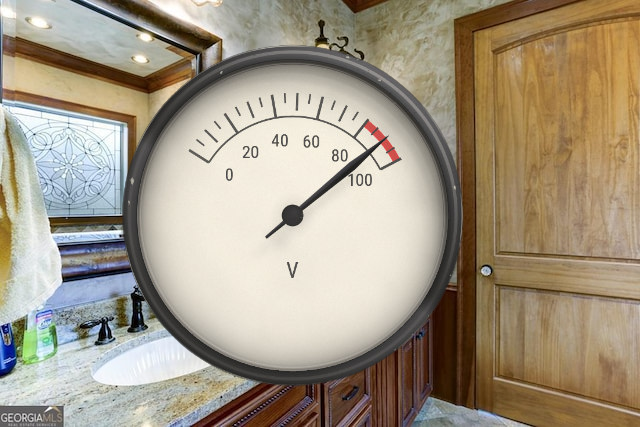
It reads 90 V
